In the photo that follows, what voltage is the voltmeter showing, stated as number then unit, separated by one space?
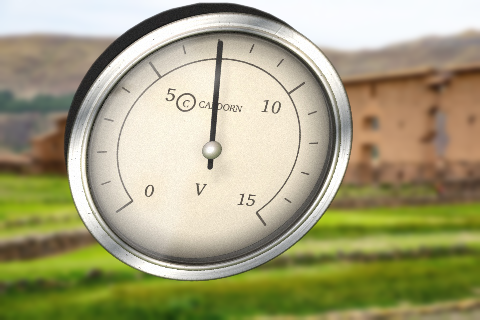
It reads 7 V
